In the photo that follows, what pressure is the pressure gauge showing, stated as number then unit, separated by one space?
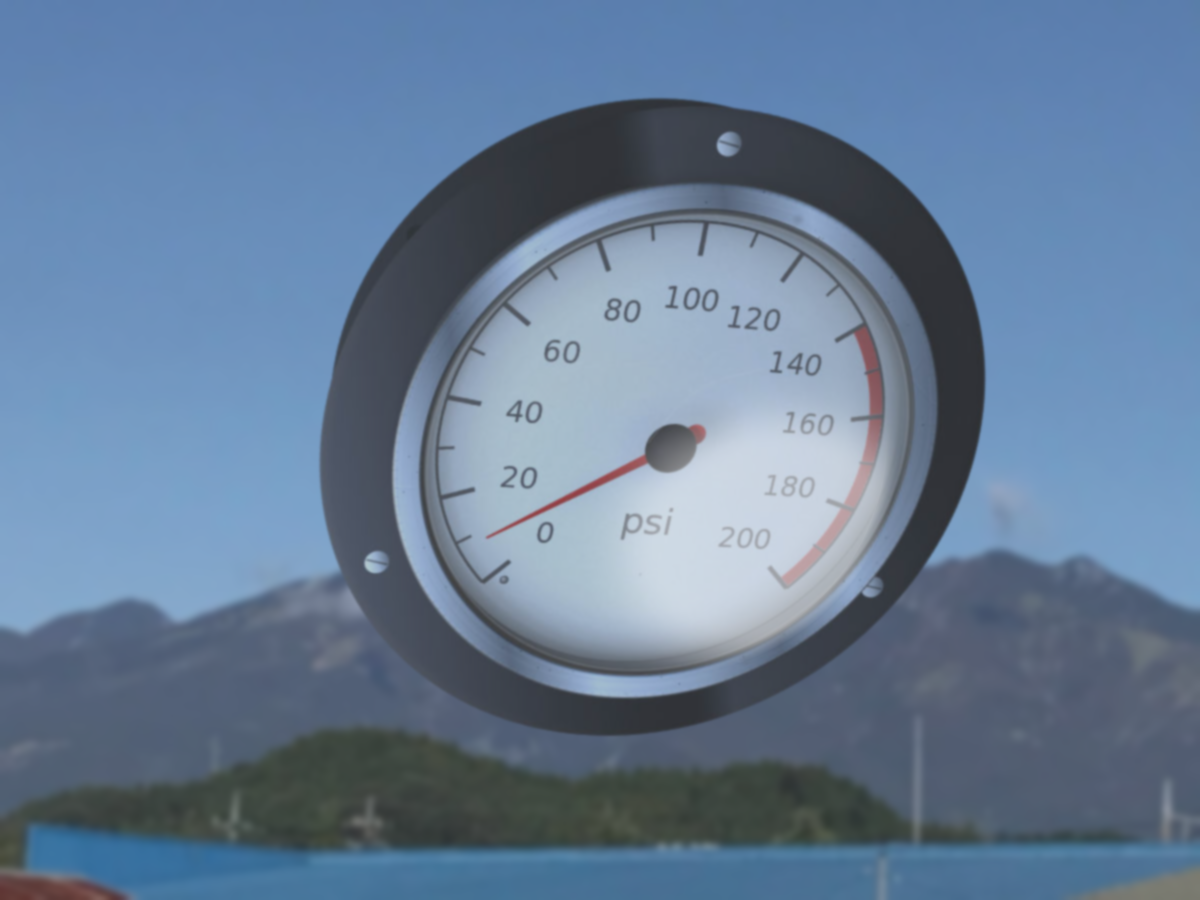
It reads 10 psi
